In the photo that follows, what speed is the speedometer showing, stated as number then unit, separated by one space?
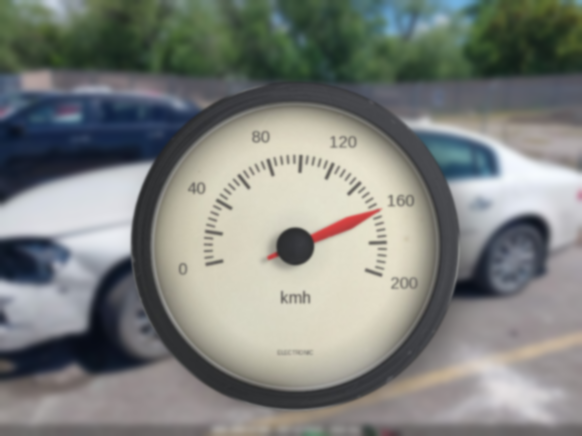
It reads 160 km/h
